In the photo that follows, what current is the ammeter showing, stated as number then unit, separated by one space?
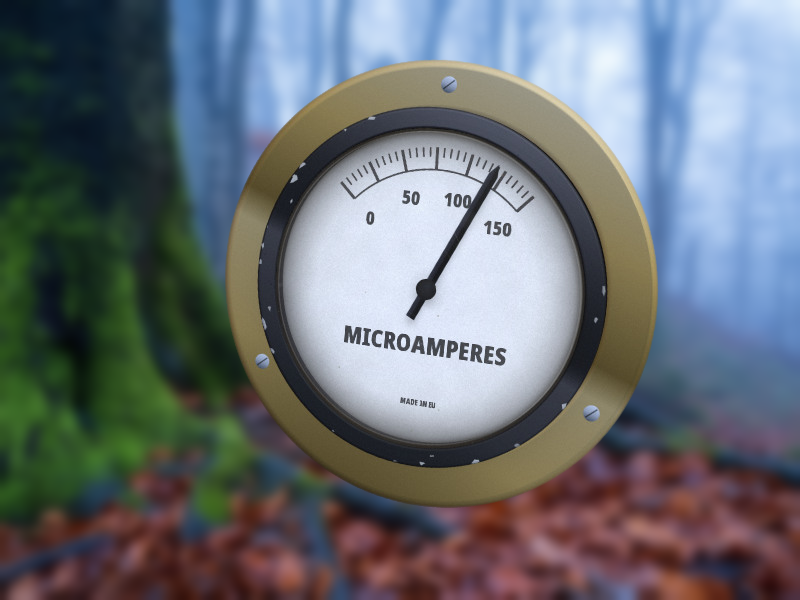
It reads 120 µA
